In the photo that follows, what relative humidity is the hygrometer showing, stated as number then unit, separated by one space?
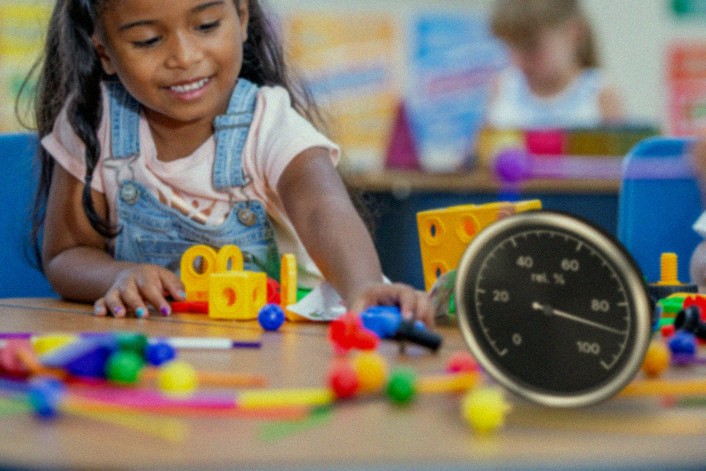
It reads 88 %
